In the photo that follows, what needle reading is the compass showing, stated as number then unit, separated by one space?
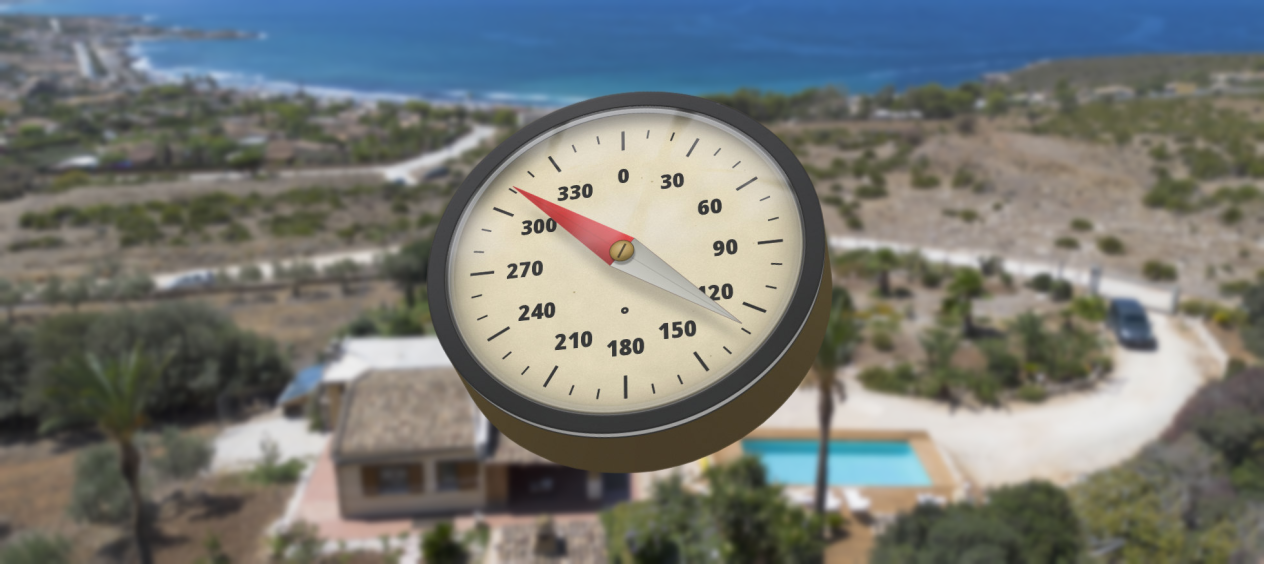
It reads 310 °
